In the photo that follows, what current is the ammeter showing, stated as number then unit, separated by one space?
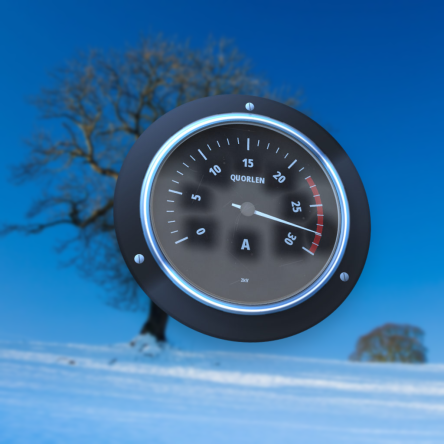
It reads 28 A
